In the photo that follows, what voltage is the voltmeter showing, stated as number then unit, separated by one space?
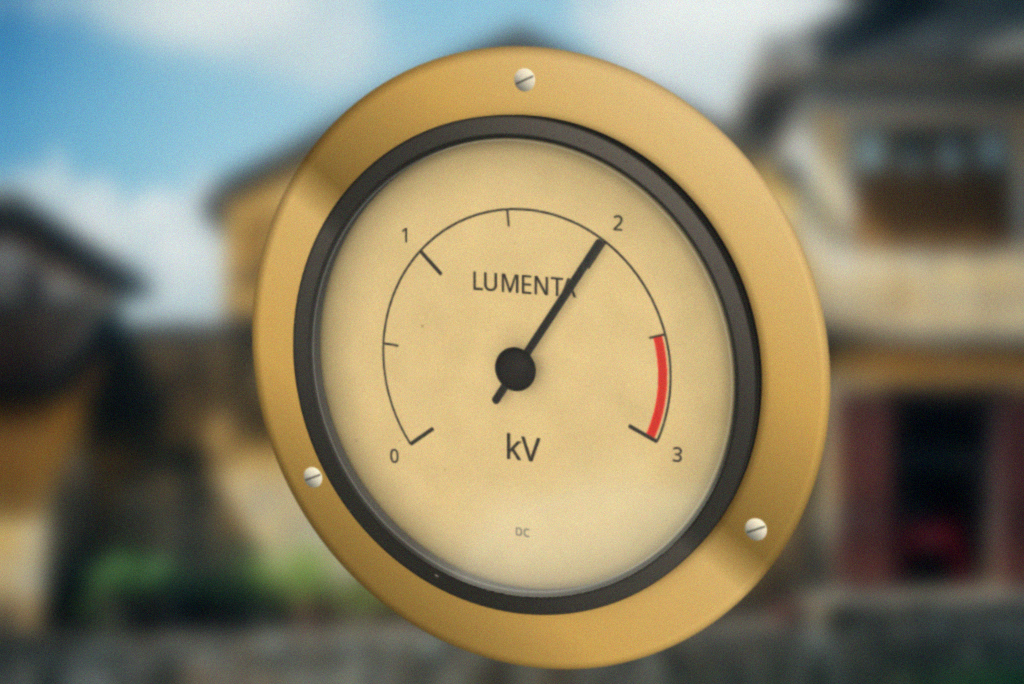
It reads 2 kV
